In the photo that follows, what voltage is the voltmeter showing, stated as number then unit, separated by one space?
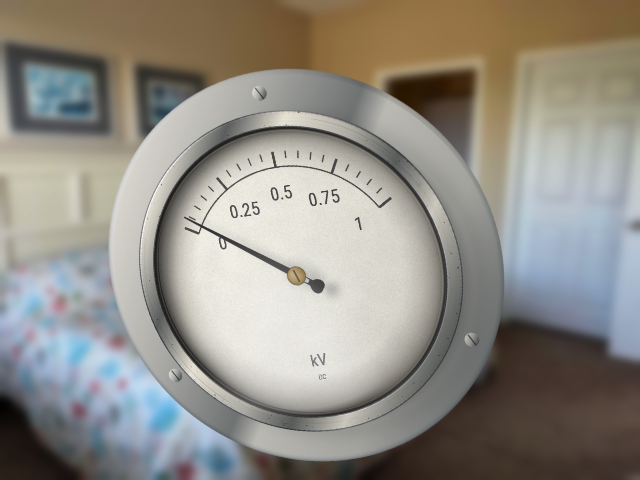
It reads 0.05 kV
